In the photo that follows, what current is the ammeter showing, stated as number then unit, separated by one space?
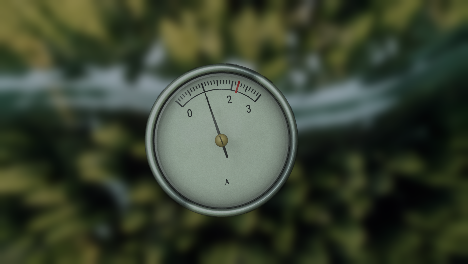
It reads 1 A
